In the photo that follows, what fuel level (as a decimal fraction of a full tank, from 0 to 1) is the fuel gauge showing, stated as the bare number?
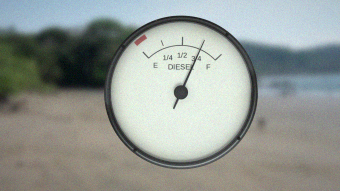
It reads 0.75
